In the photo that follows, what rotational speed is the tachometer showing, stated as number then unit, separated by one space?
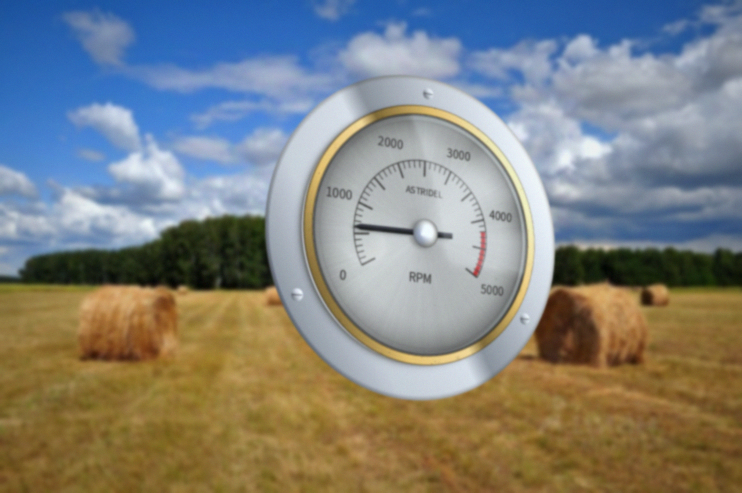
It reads 600 rpm
